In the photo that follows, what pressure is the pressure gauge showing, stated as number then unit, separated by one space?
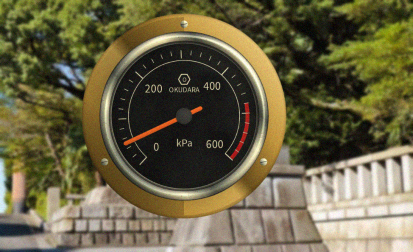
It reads 50 kPa
